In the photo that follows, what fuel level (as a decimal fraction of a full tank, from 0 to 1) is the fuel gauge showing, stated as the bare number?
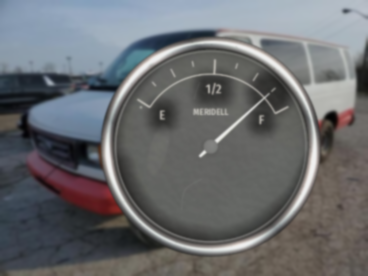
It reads 0.875
